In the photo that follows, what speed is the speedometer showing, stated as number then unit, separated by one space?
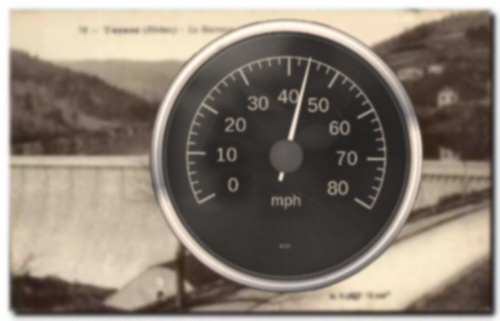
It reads 44 mph
